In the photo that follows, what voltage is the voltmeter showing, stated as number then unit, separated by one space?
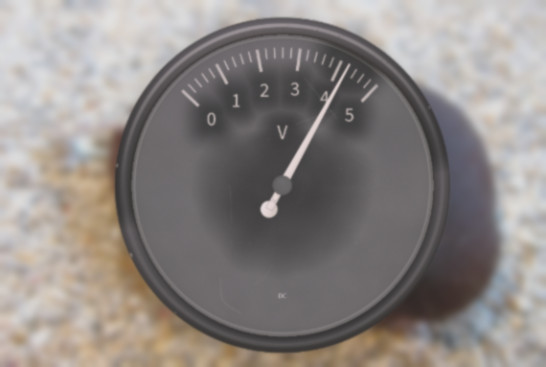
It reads 4.2 V
